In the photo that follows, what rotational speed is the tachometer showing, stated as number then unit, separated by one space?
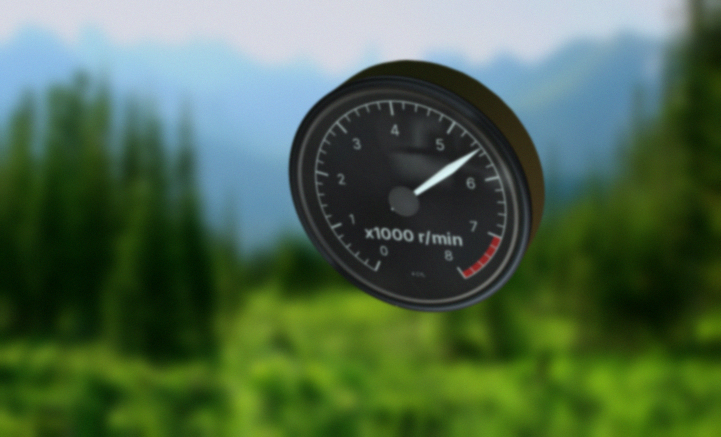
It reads 5500 rpm
